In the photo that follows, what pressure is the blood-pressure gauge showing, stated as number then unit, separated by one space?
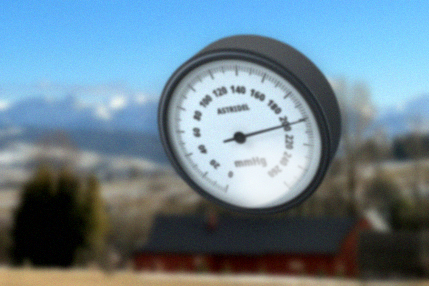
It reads 200 mmHg
